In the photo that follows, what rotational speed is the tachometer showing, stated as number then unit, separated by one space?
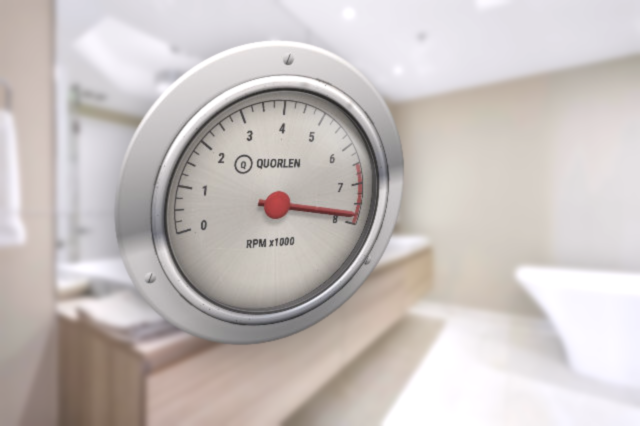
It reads 7750 rpm
